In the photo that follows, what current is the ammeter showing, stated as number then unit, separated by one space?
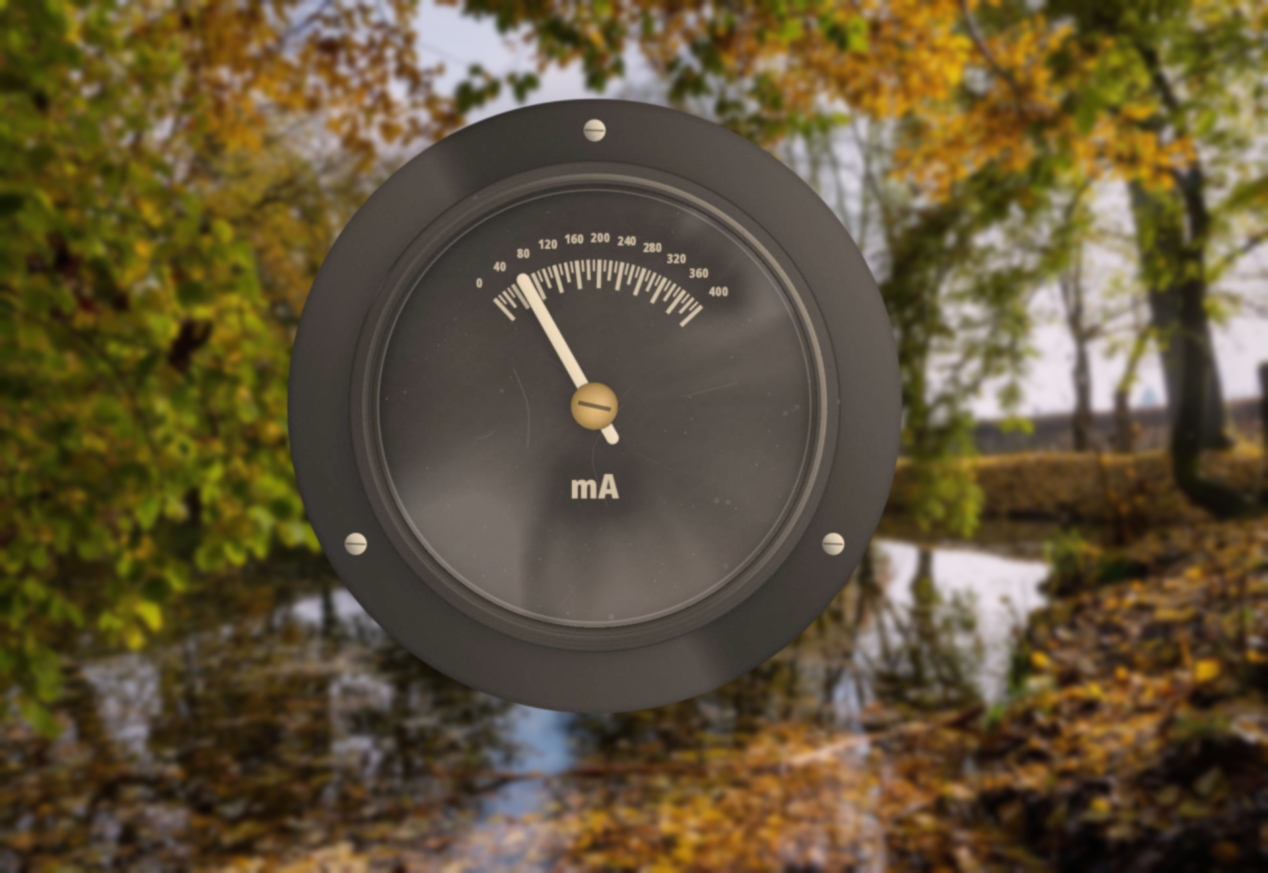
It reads 60 mA
